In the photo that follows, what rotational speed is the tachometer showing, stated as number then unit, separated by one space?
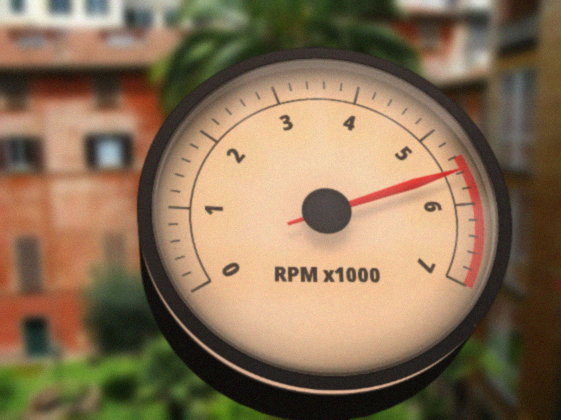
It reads 5600 rpm
